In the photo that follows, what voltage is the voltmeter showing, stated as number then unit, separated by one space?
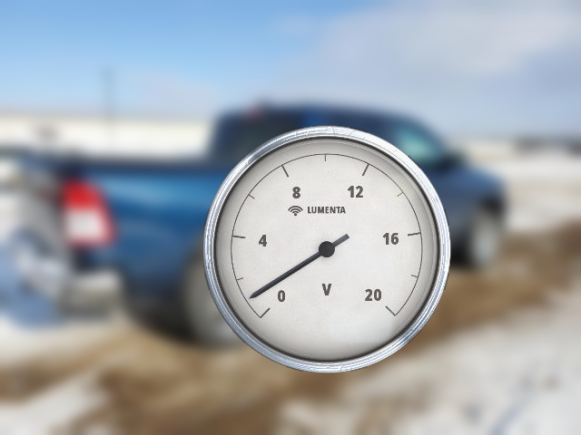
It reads 1 V
